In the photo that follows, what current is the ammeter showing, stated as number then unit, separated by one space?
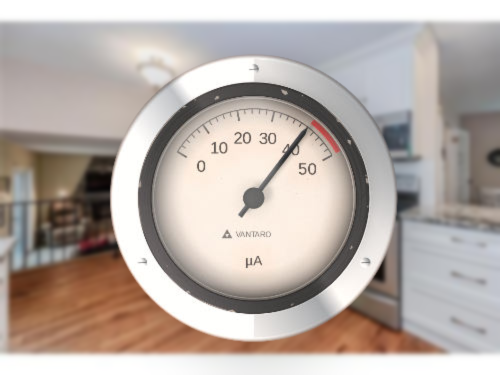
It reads 40 µA
